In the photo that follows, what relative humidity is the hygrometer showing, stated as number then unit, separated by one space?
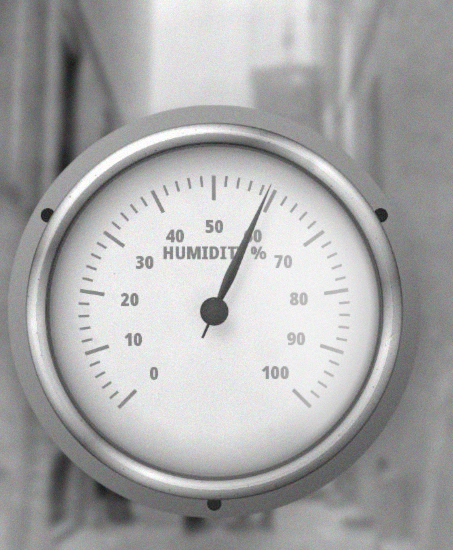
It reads 59 %
